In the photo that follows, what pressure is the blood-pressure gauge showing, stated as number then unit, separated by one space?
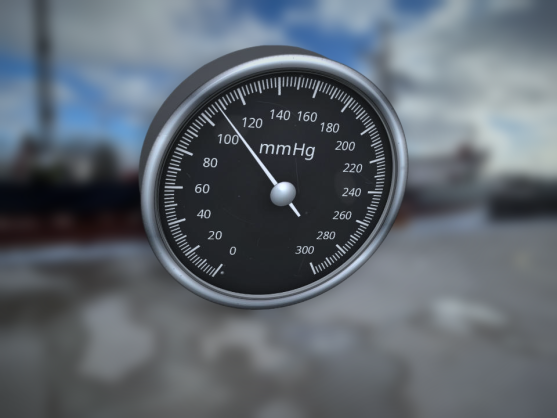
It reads 108 mmHg
